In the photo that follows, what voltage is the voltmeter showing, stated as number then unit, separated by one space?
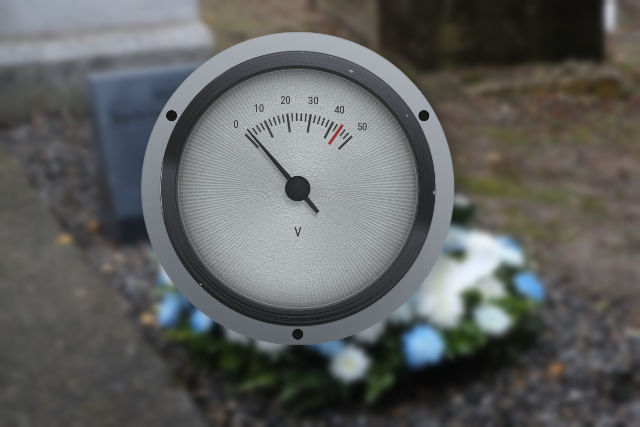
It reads 2 V
